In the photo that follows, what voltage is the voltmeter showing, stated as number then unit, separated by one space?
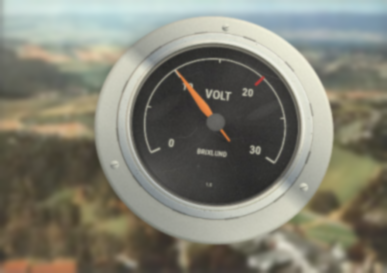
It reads 10 V
